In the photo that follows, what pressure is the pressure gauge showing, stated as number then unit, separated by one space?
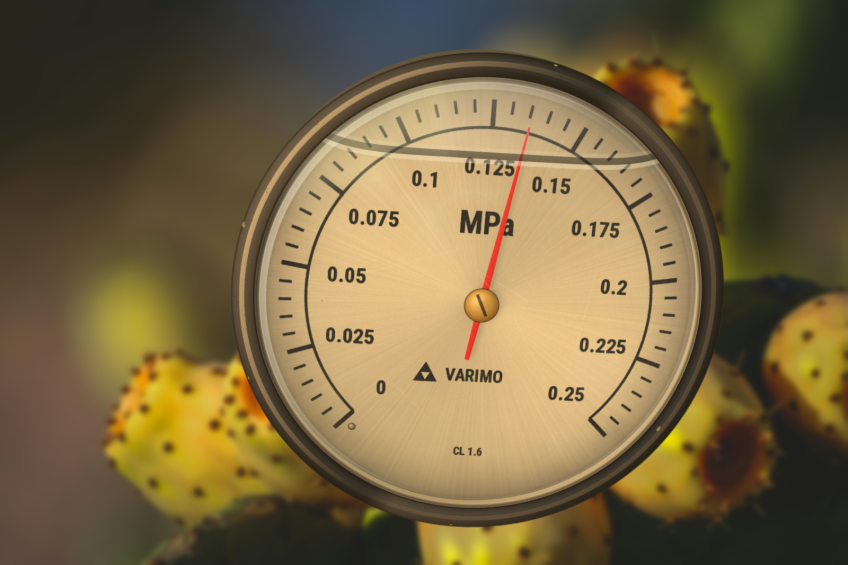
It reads 0.135 MPa
